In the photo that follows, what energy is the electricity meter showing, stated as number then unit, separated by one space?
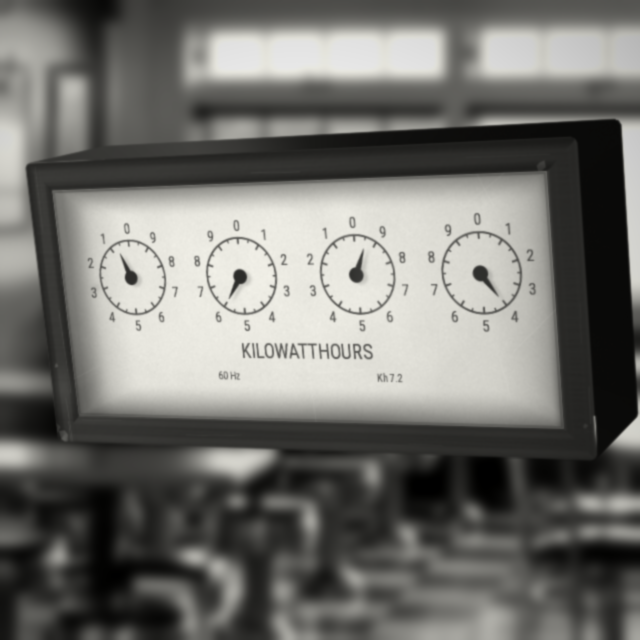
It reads 594 kWh
